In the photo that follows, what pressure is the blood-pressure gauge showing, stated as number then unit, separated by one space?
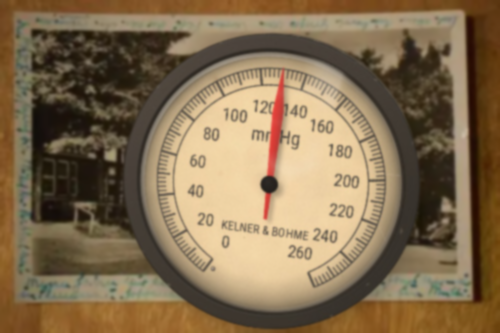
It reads 130 mmHg
